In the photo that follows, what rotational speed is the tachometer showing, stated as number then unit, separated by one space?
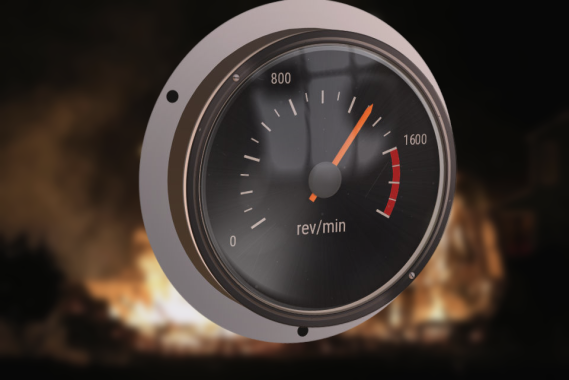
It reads 1300 rpm
